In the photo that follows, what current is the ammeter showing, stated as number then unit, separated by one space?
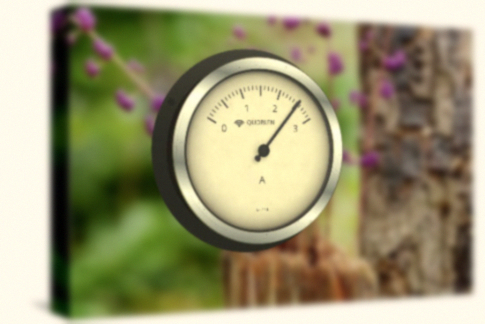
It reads 2.5 A
